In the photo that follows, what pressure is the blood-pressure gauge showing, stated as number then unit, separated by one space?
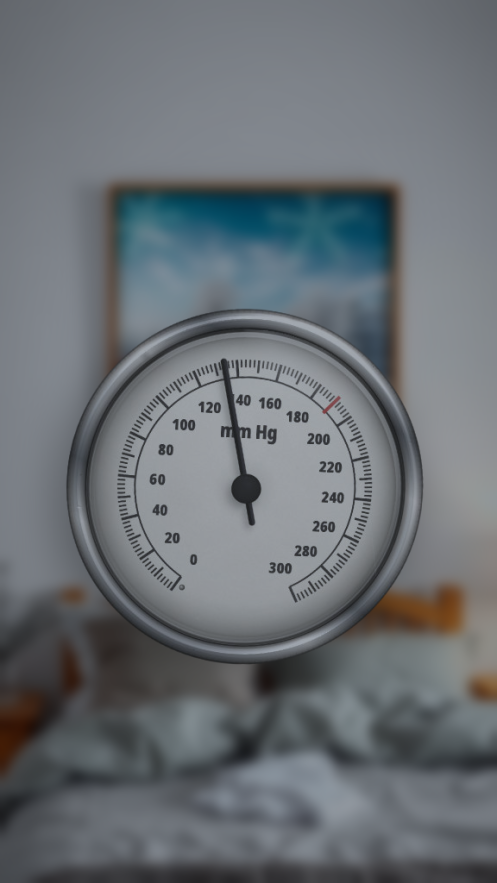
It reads 134 mmHg
